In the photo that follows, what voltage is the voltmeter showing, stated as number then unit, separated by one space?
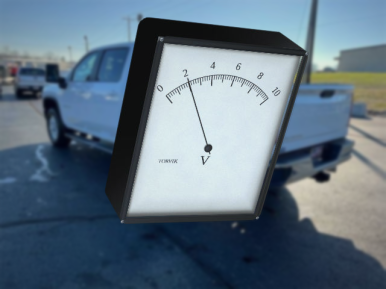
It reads 2 V
